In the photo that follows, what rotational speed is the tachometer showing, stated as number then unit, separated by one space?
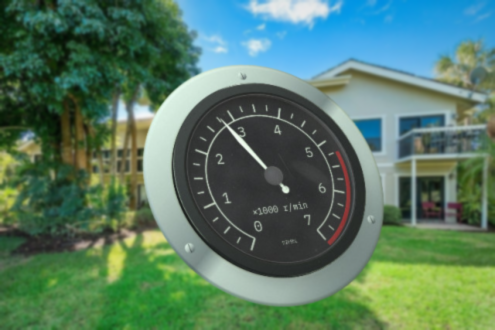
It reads 2750 rpm
